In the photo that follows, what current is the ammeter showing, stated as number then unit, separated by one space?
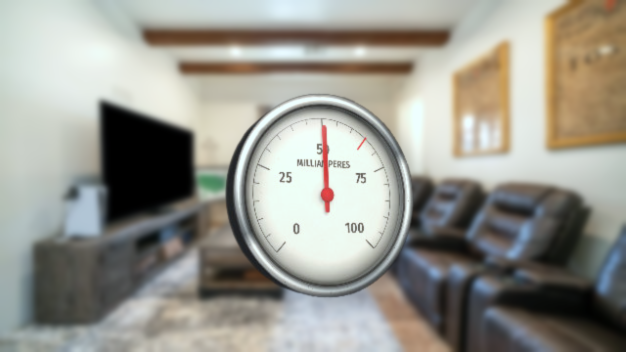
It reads 50 mA
